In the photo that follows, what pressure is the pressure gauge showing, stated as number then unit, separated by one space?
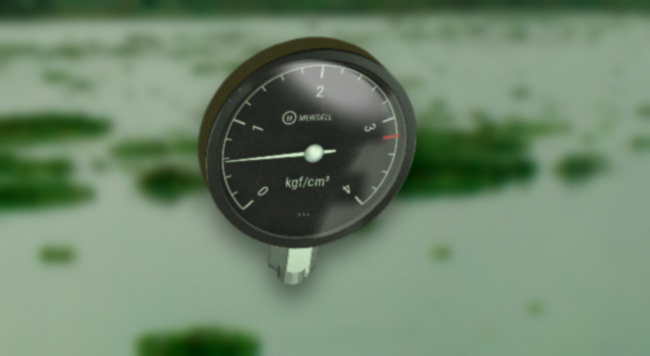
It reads 0.6 kg/cm²
